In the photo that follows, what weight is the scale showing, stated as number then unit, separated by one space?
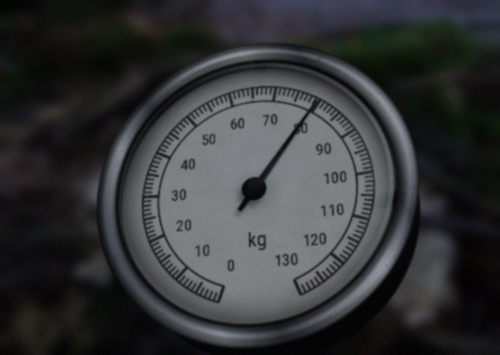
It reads 80 kg
